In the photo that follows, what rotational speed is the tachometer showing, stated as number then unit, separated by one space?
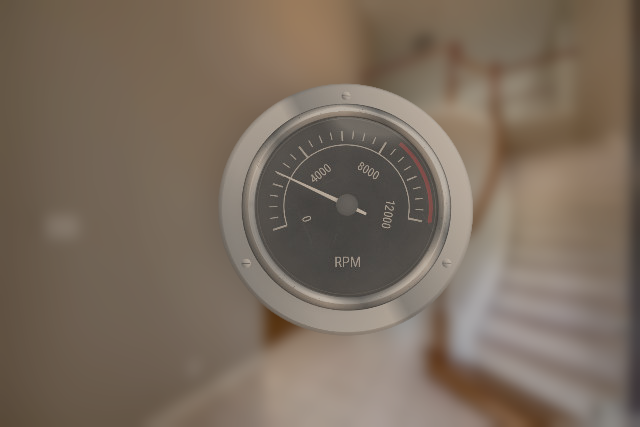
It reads 2500 rpm
